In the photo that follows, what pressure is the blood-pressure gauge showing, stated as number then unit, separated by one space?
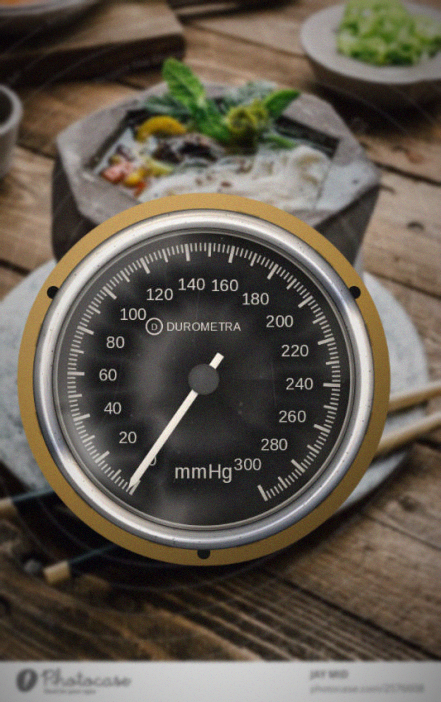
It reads 2 mmHg
